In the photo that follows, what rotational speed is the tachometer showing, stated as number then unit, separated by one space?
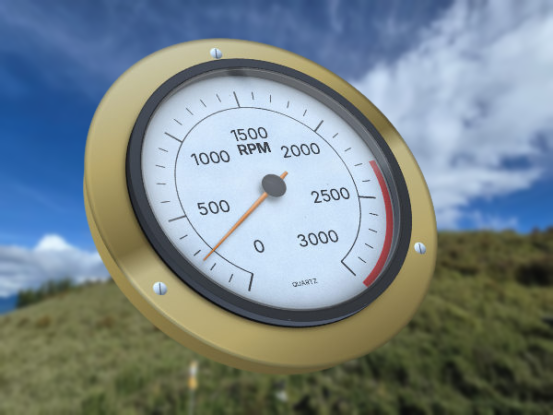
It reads 250 rpm
